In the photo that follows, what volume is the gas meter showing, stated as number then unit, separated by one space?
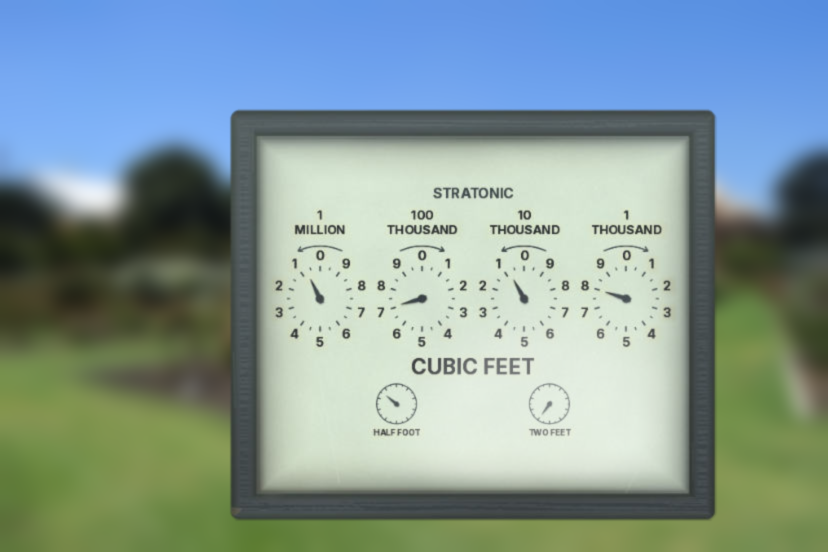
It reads 70800 ft³
